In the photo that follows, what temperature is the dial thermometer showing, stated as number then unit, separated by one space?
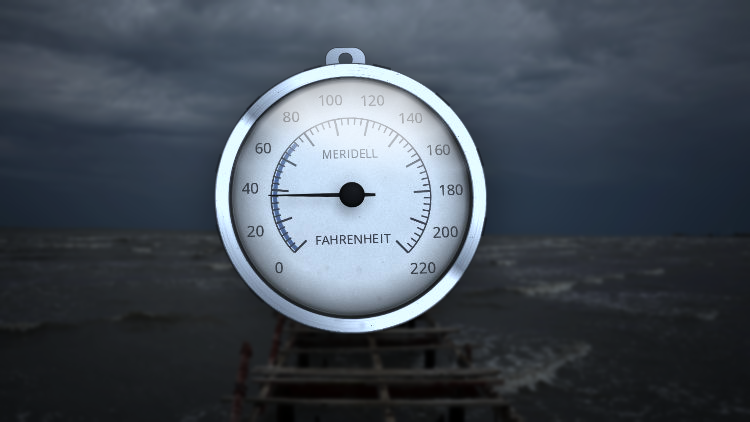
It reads 36 °F
